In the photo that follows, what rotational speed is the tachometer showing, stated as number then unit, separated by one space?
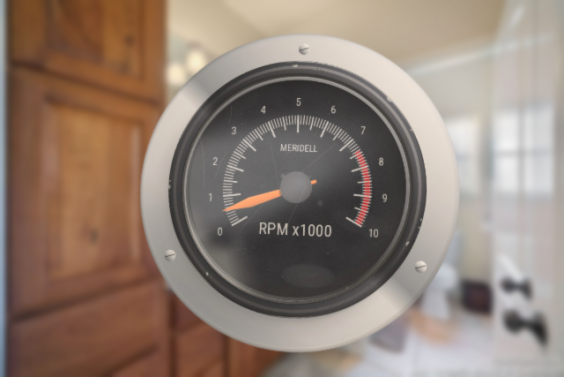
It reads 500 rpm
